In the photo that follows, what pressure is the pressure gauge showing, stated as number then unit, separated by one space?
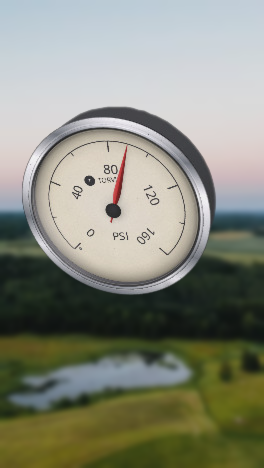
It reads 90 psi
